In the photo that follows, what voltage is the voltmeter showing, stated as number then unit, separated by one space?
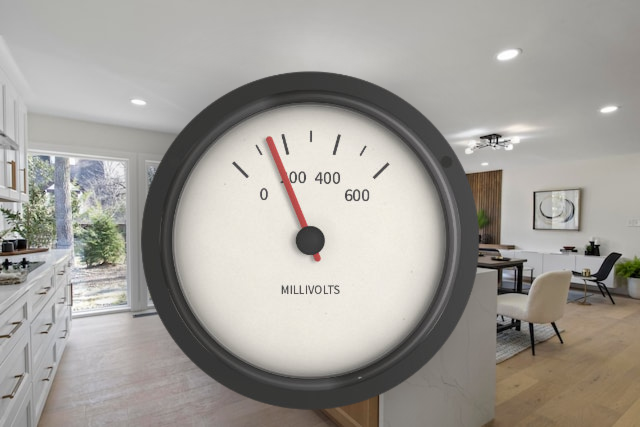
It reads 150 mV
